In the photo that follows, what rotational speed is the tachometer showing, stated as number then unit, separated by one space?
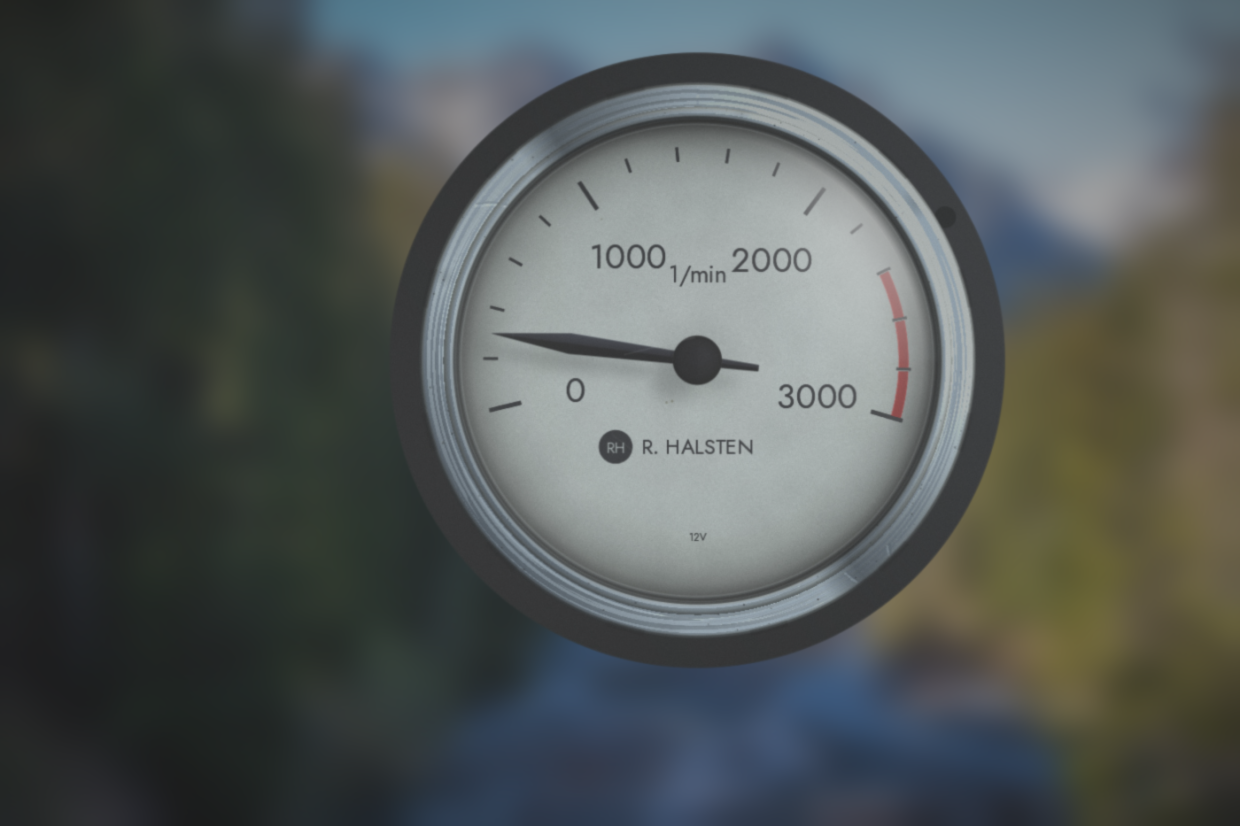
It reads 300 rpm
